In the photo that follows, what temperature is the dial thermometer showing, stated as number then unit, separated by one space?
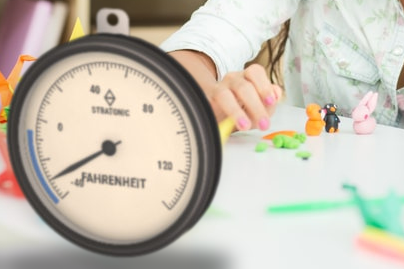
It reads -30 °F
